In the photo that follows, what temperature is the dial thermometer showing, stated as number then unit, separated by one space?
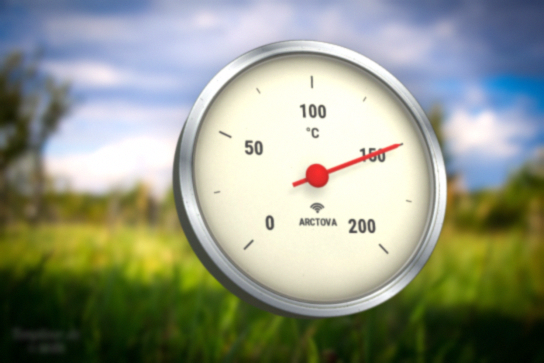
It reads 150 °C
